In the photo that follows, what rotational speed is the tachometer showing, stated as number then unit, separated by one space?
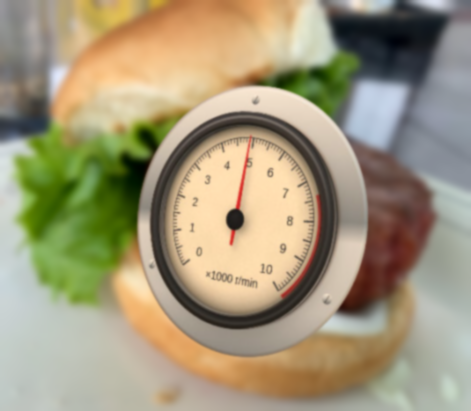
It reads 5000 rpm
